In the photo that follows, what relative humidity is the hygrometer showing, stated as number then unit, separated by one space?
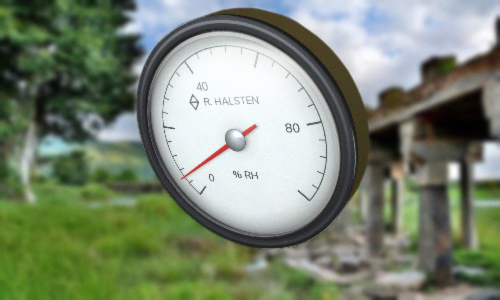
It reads 6 %
